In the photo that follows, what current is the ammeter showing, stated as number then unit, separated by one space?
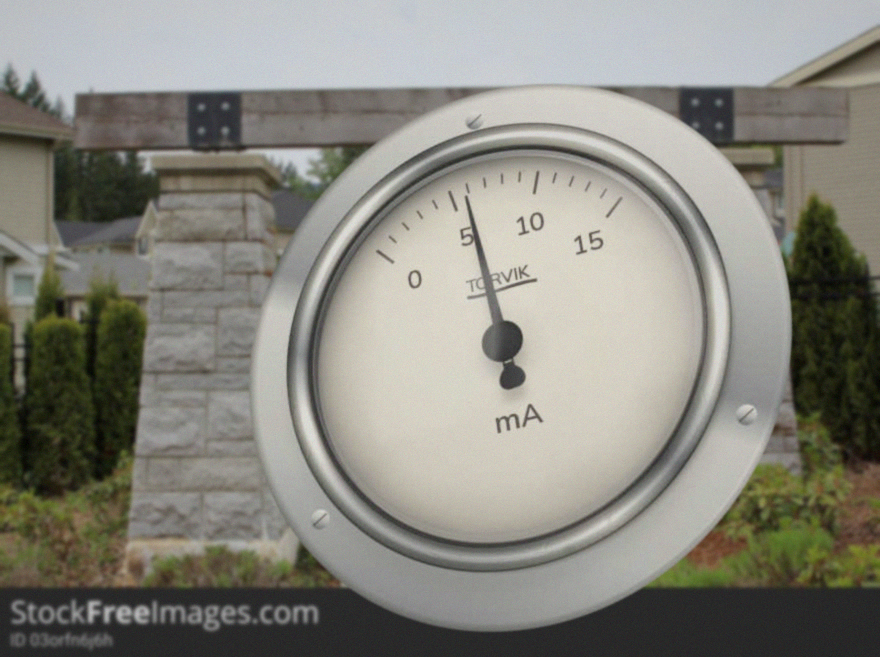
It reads 6 mA
